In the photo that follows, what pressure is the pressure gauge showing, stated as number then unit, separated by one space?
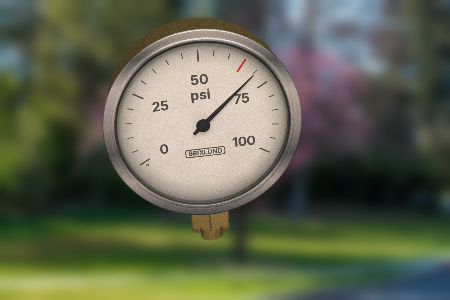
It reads 70 psi
